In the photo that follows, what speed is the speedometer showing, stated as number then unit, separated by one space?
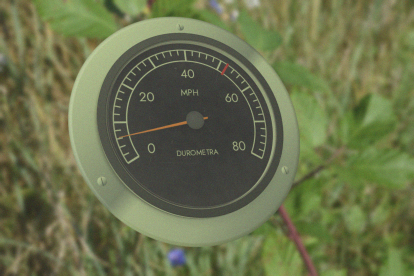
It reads 6 mph
